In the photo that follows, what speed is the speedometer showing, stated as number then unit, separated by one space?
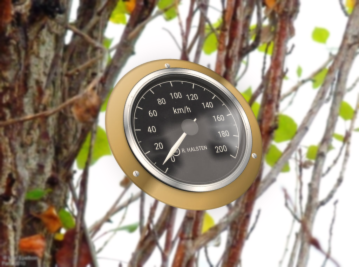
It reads 5 km/h
